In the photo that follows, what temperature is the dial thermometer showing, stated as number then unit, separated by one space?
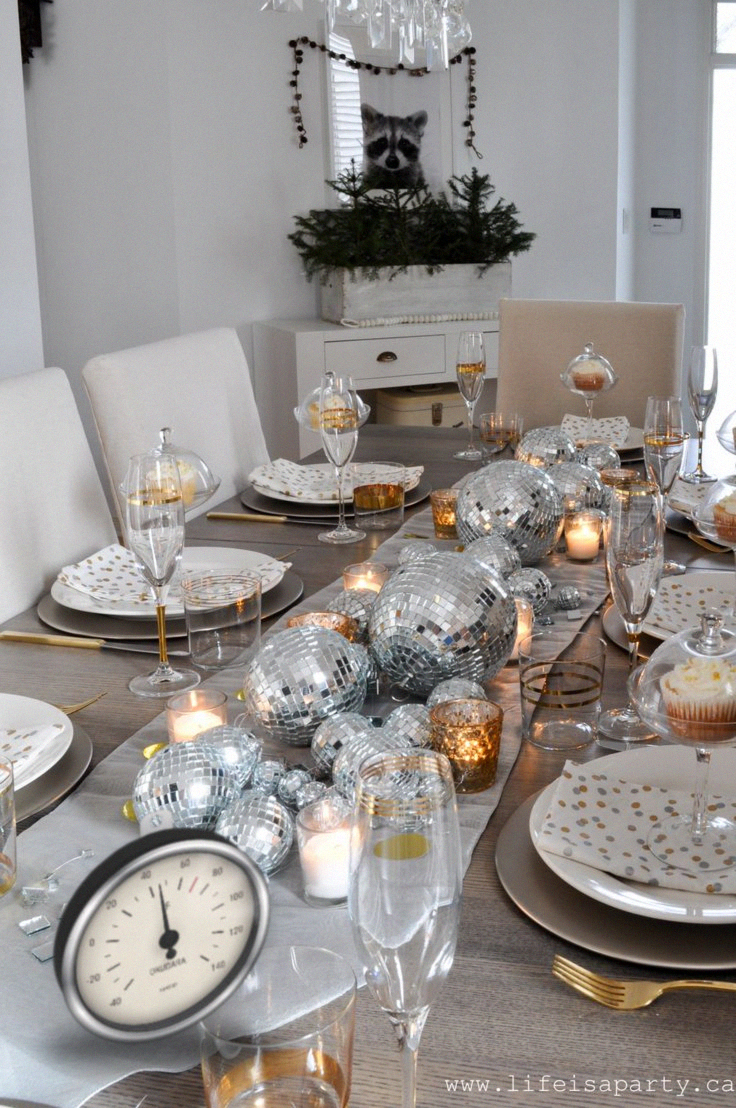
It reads 45 °F
